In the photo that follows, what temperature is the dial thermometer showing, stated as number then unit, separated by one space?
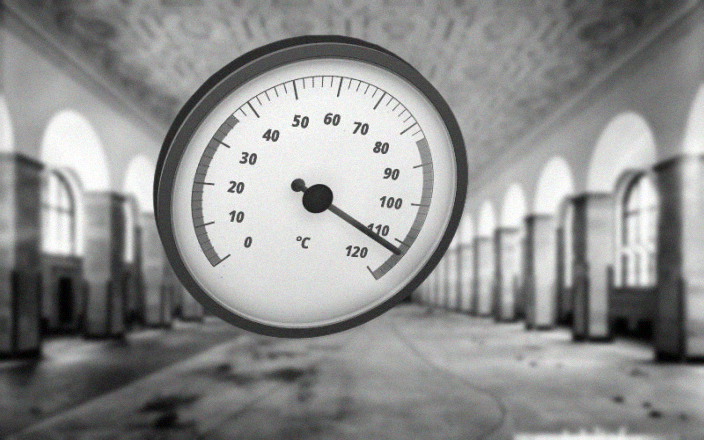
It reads 112 °C
